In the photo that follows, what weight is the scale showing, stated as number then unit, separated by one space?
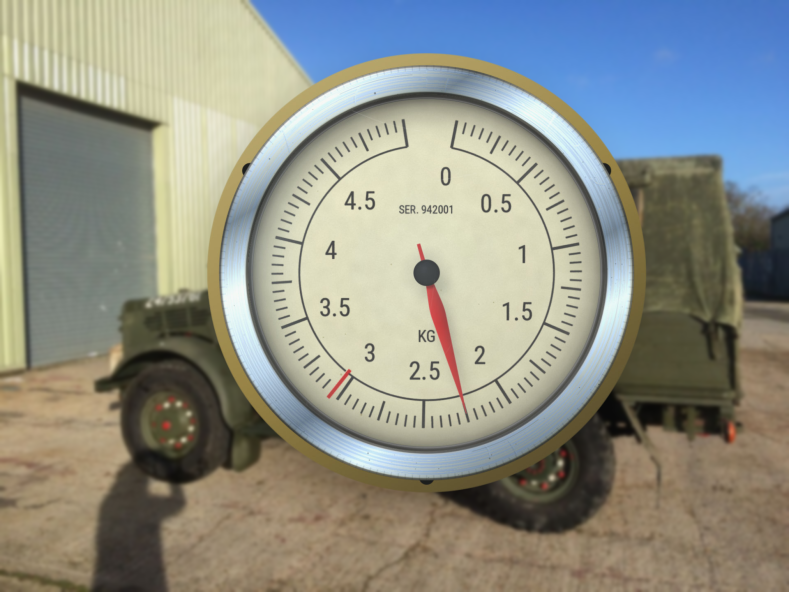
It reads 2.25 kg
